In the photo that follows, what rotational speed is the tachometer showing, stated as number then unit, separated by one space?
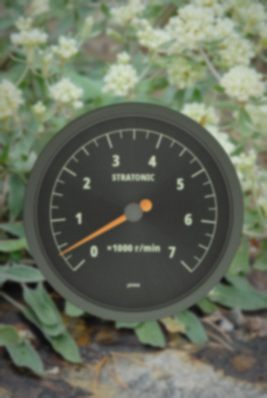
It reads 375 rpm
